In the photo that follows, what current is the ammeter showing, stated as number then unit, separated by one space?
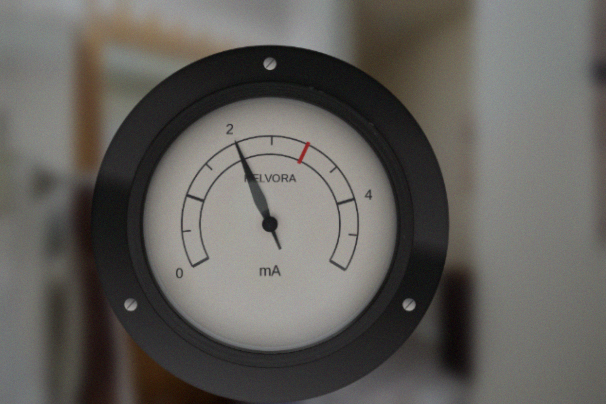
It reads 2 mA
